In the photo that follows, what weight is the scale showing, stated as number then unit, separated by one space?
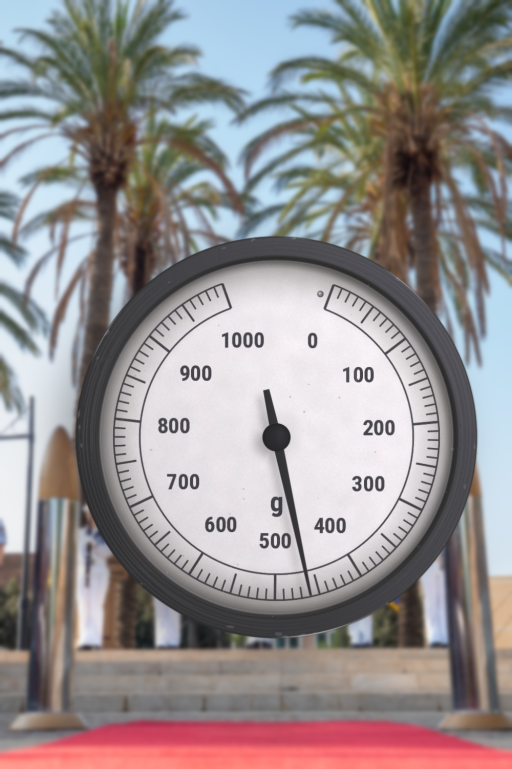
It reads 460 g
